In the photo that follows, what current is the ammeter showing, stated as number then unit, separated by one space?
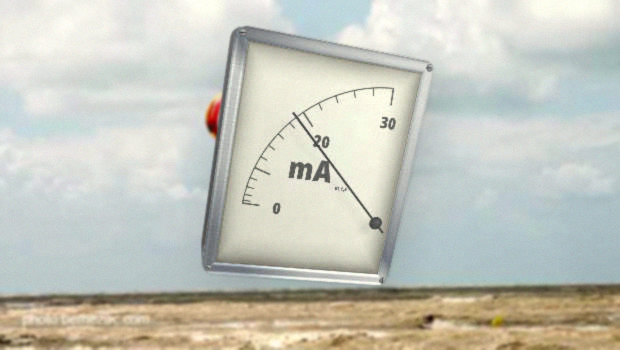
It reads 19 mA
